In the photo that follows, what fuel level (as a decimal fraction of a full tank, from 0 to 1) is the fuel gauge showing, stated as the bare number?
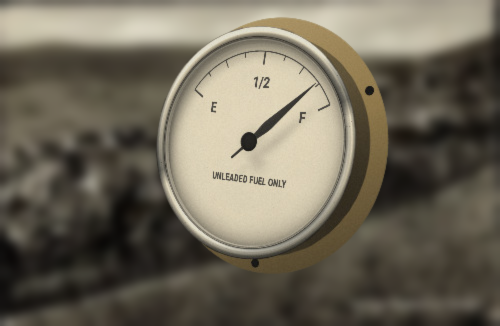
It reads 0.875
